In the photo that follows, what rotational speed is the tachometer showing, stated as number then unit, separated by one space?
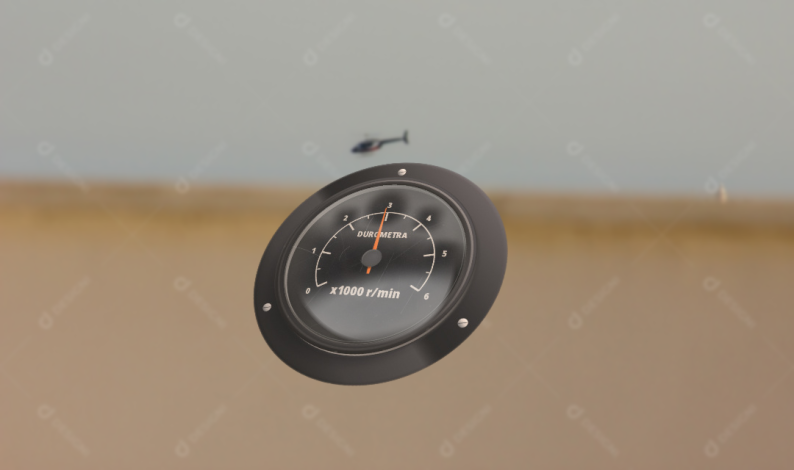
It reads 3000 rpm
